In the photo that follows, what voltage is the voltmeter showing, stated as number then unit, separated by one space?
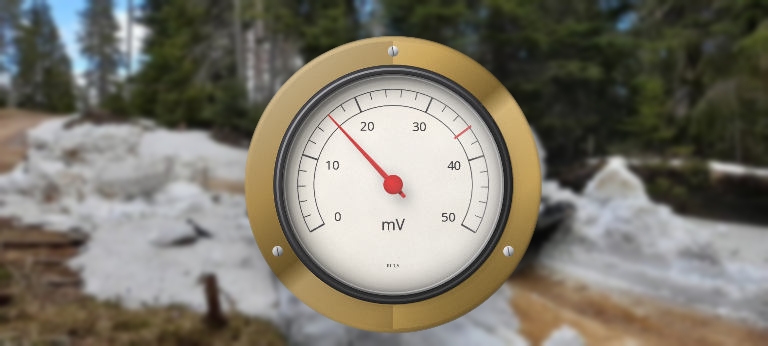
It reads 16 mV
